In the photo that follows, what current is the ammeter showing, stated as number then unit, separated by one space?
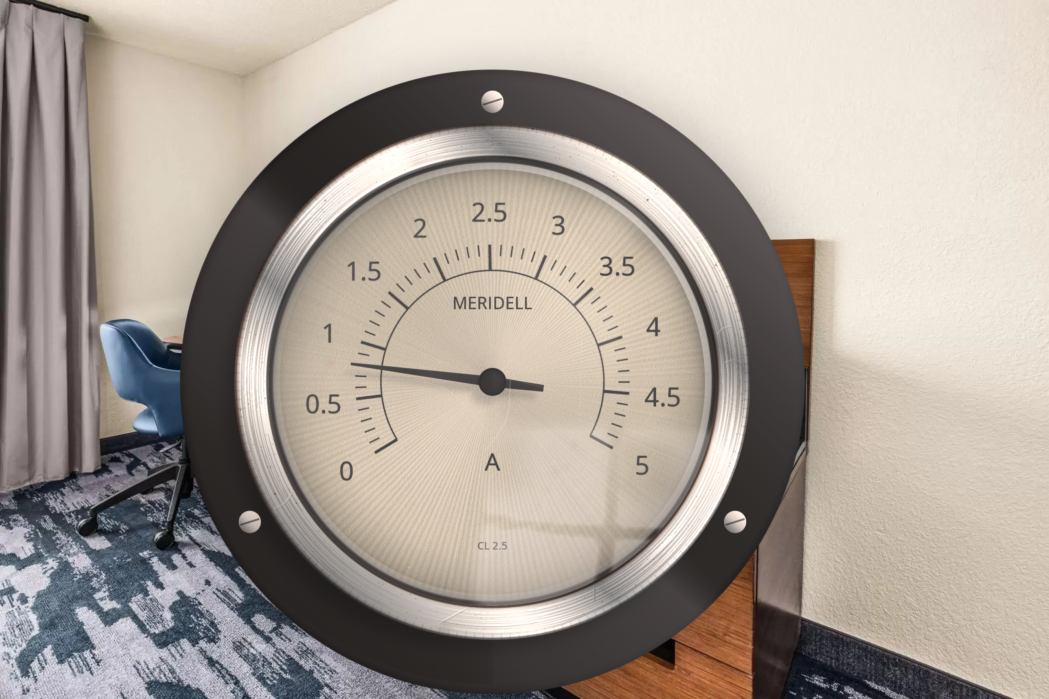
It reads 0.8 A
